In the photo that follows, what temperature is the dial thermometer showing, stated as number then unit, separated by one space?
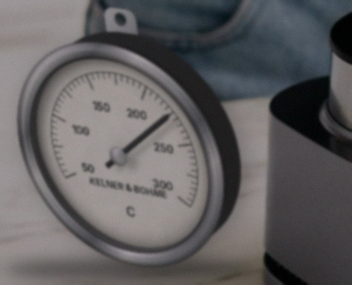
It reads 225 °C
